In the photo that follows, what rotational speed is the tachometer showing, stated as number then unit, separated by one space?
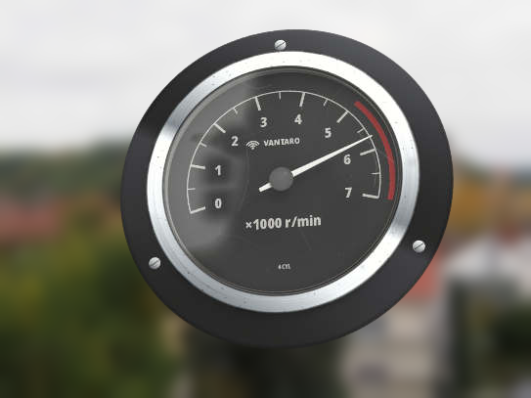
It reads 5750 rpm
